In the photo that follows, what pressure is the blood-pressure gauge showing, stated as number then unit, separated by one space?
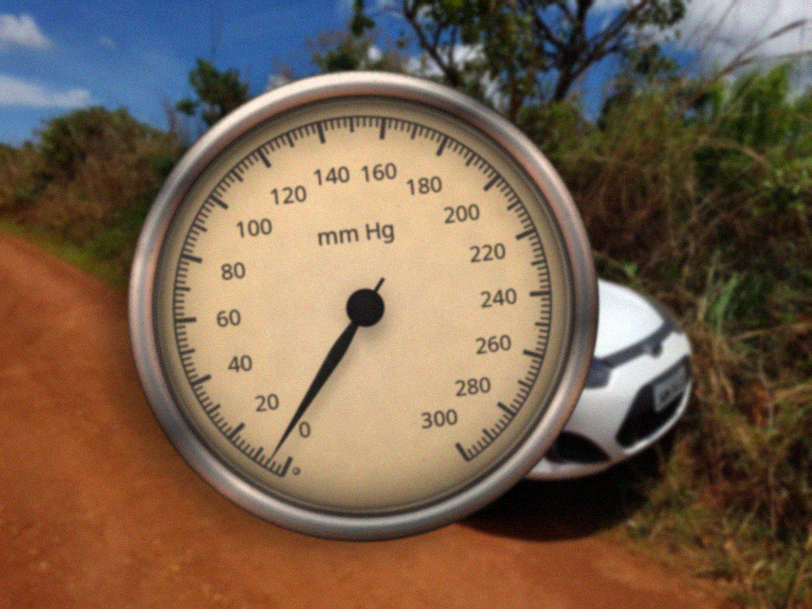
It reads 6 mmHg
